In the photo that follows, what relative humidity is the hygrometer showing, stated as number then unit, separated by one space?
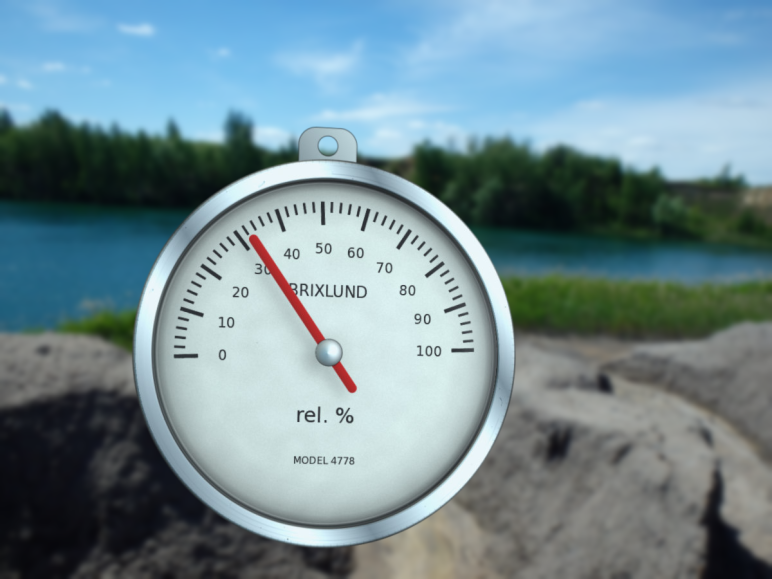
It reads 32 %
